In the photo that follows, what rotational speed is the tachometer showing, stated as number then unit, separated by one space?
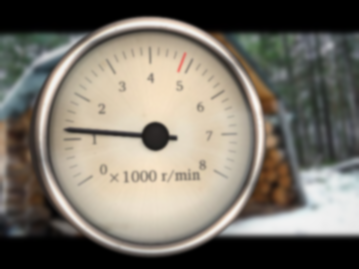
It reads 1200 rpm
